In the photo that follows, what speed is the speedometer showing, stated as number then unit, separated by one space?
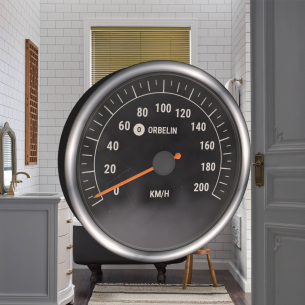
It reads 5 km/h
